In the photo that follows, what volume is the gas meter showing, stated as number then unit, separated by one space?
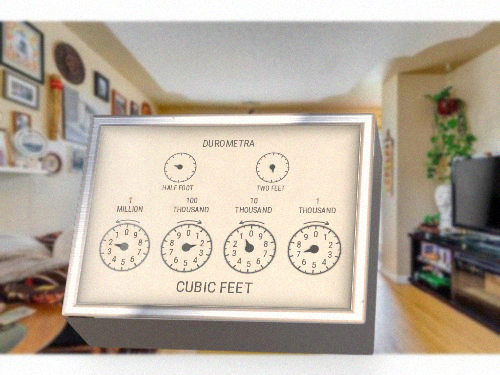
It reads 220700 ft³
